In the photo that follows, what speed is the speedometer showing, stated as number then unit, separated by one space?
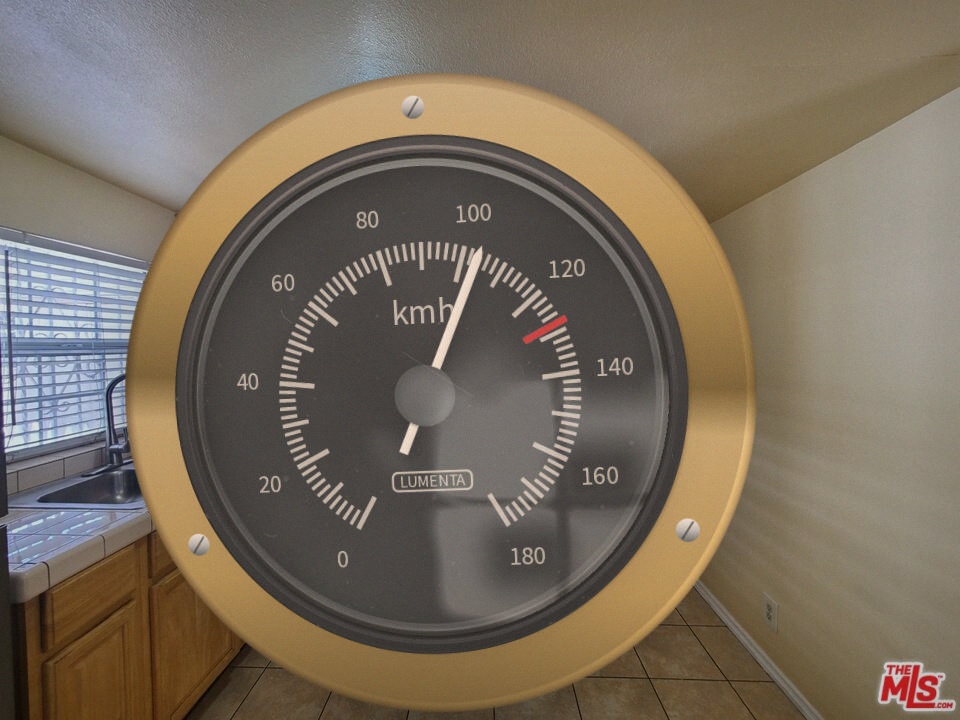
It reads 104 km/h
